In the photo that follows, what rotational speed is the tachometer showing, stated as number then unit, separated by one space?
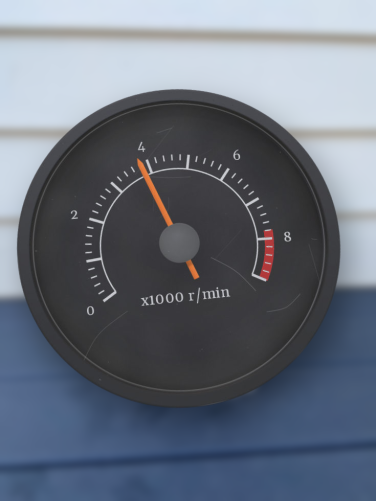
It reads 3800 rpm
